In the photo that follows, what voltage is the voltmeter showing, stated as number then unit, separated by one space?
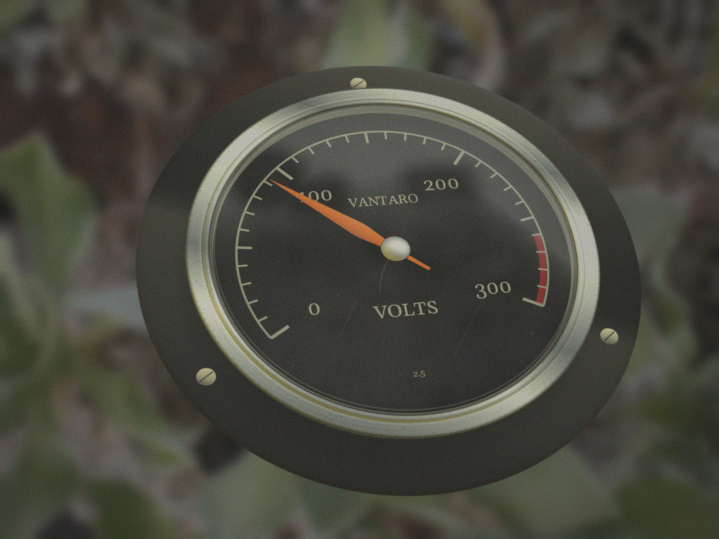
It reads 90 V
